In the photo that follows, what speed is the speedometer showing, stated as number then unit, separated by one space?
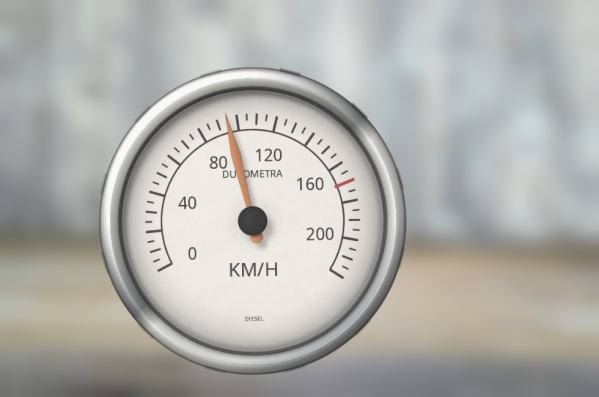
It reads 95 km/h
